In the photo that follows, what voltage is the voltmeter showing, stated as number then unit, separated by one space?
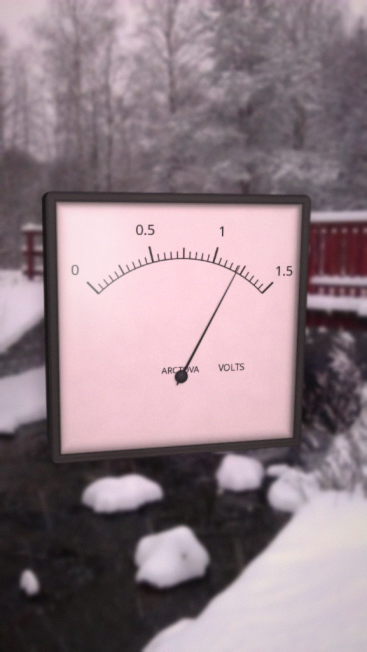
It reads 1.2 V
